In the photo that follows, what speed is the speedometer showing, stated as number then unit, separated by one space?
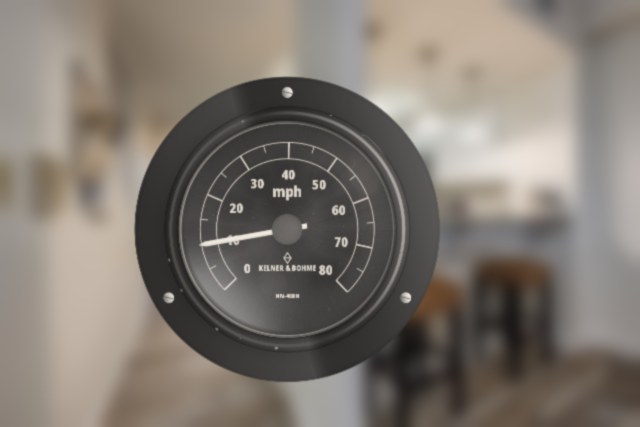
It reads 10 mph
